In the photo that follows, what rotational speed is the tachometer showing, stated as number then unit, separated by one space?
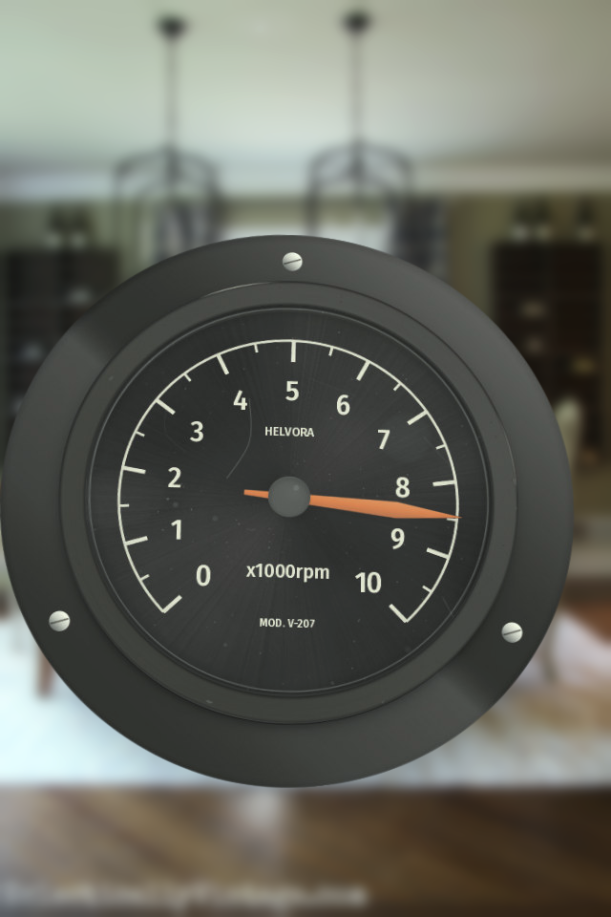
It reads 8500 rpm
